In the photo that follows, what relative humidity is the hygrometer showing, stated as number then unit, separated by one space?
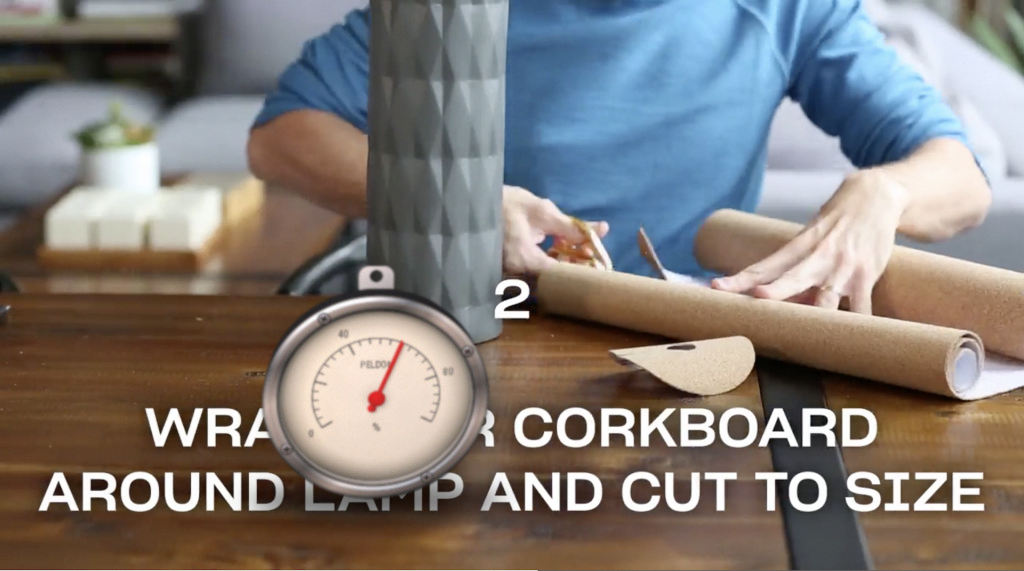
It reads 60 %
